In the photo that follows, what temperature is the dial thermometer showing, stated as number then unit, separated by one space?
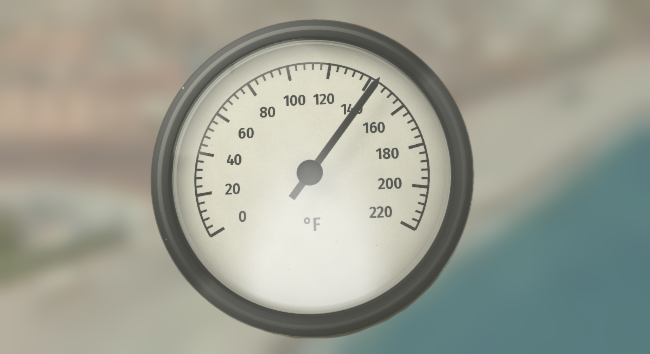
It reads 144 °F
